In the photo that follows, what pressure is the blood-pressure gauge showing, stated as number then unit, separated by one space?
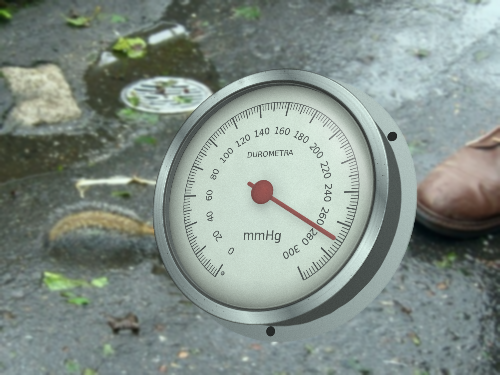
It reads 270 mmHg
